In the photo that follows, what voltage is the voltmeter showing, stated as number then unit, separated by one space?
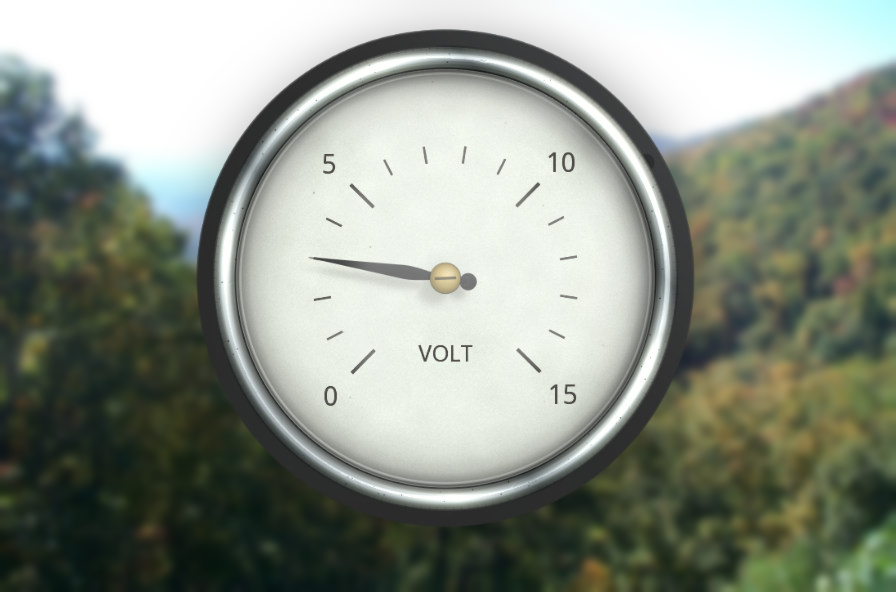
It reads 3 V
